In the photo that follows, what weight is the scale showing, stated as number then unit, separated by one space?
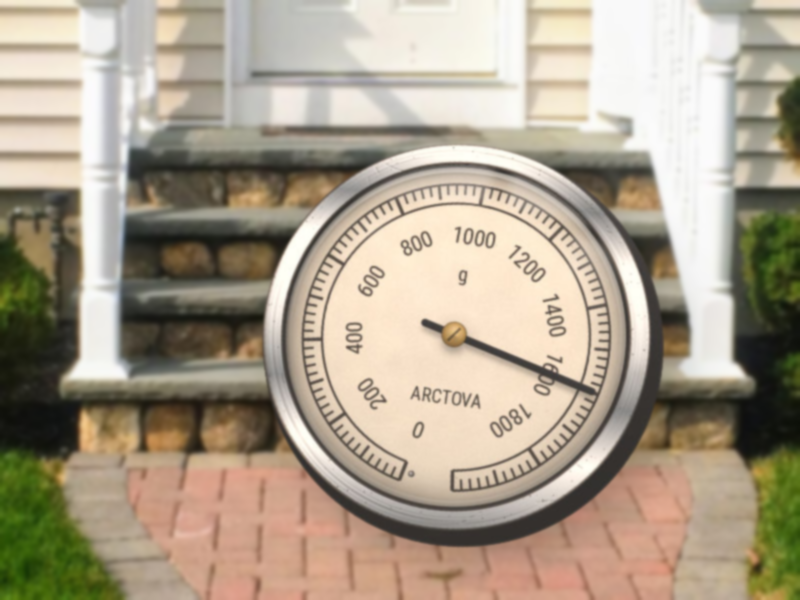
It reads 1600 g
